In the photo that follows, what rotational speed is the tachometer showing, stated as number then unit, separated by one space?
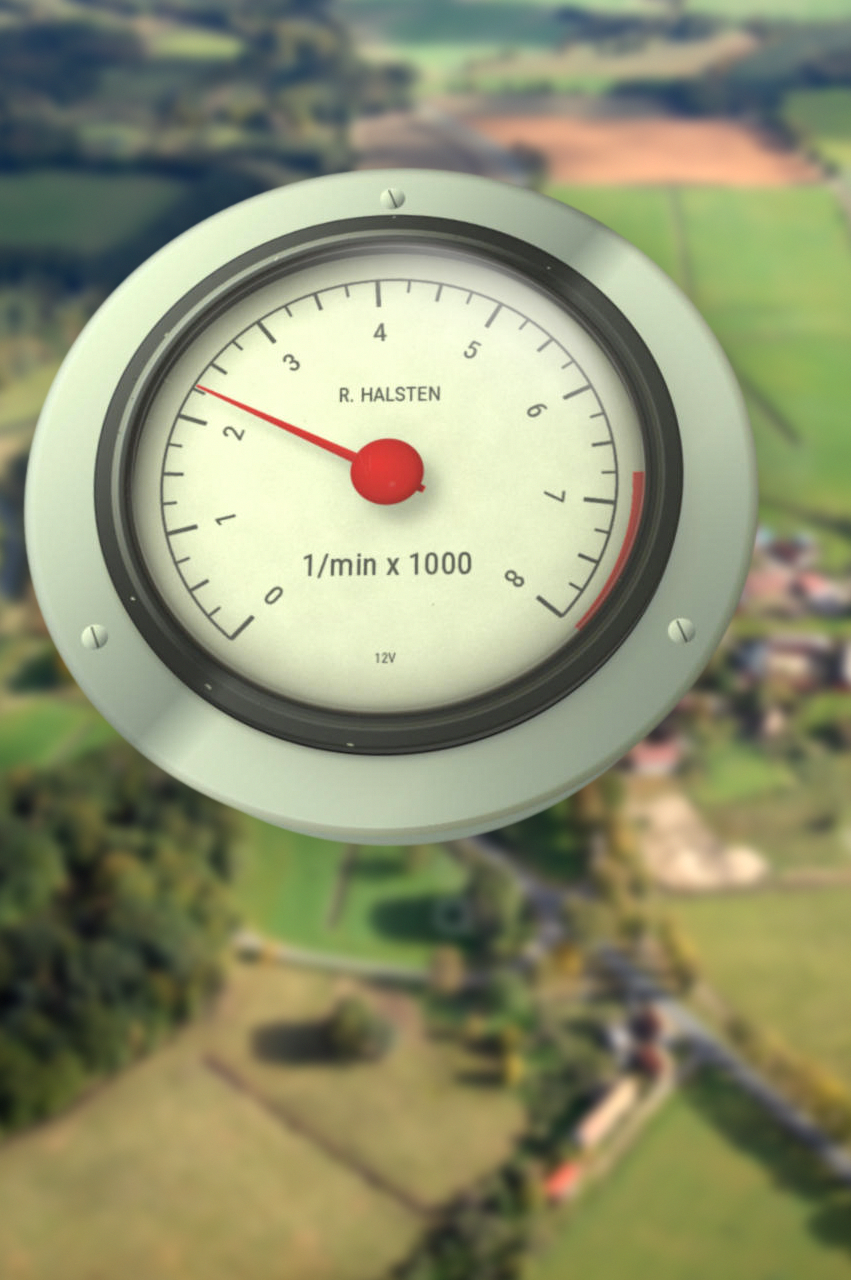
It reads 2250 rpm
